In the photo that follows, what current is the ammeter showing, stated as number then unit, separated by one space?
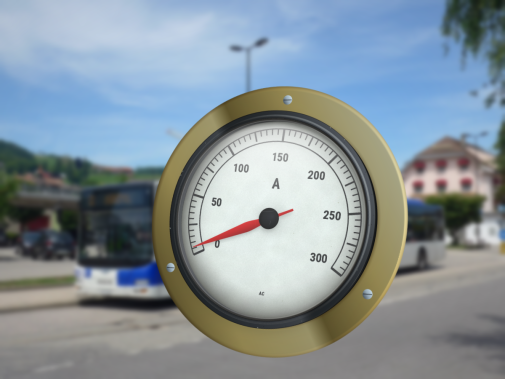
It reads 5 A
